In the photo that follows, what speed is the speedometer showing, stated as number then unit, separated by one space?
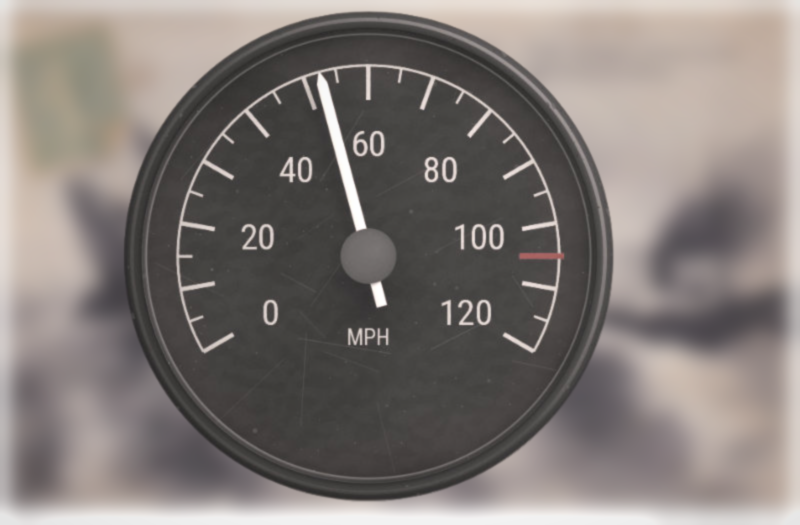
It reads 52.5 mph
